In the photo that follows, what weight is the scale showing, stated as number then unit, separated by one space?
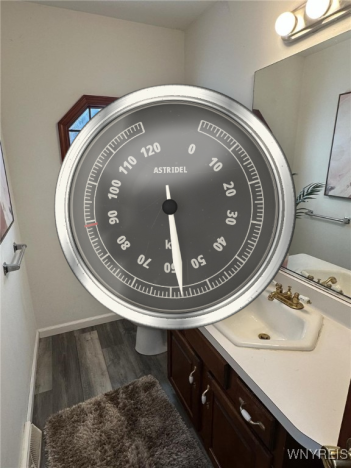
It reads 57 kg
